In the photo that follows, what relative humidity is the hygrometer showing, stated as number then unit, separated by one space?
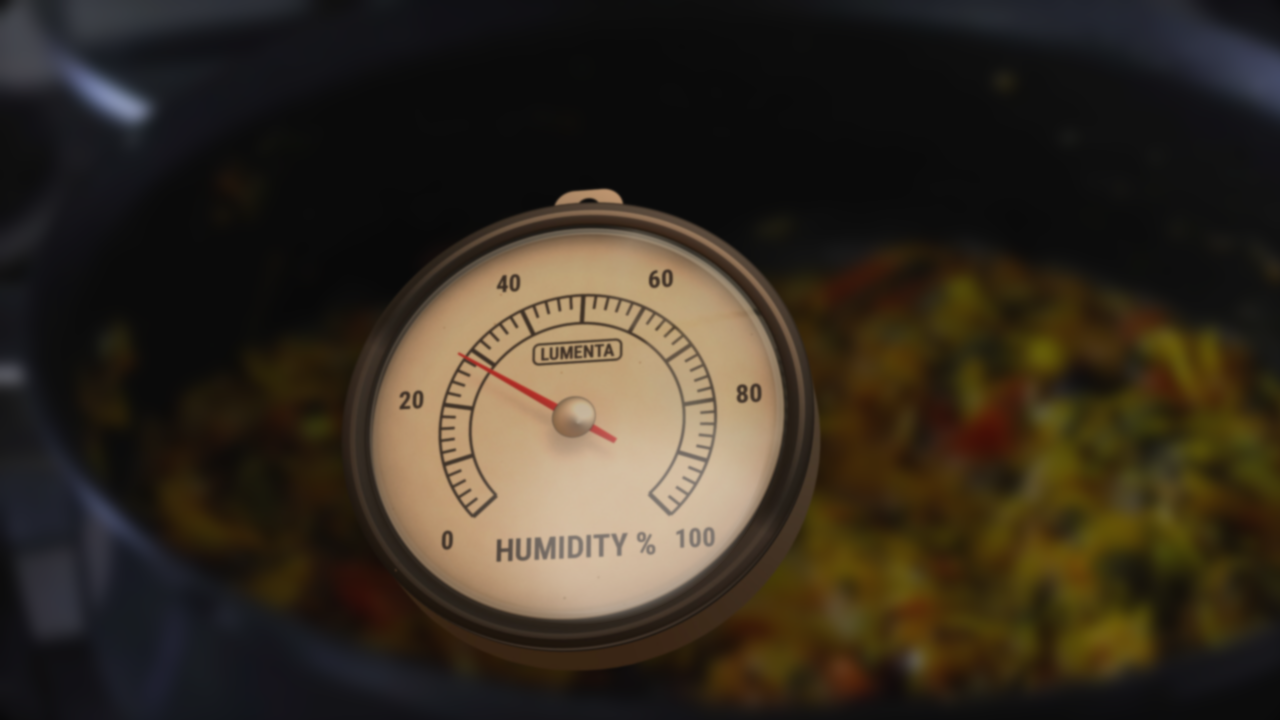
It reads 28 %
